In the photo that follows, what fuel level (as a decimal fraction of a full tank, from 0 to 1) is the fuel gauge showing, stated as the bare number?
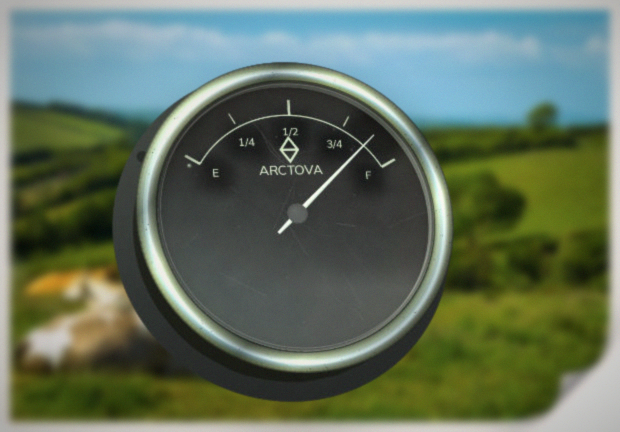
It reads 0.875
